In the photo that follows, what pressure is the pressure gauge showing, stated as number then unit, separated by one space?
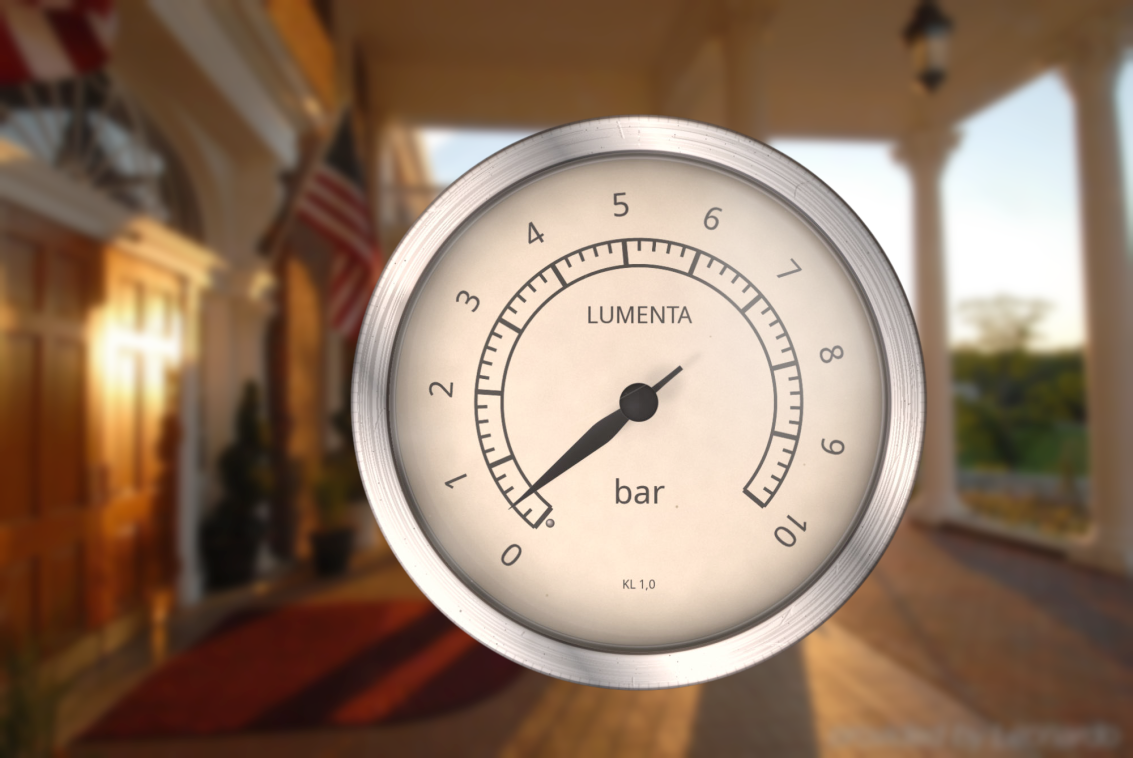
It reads 0.4 bar
